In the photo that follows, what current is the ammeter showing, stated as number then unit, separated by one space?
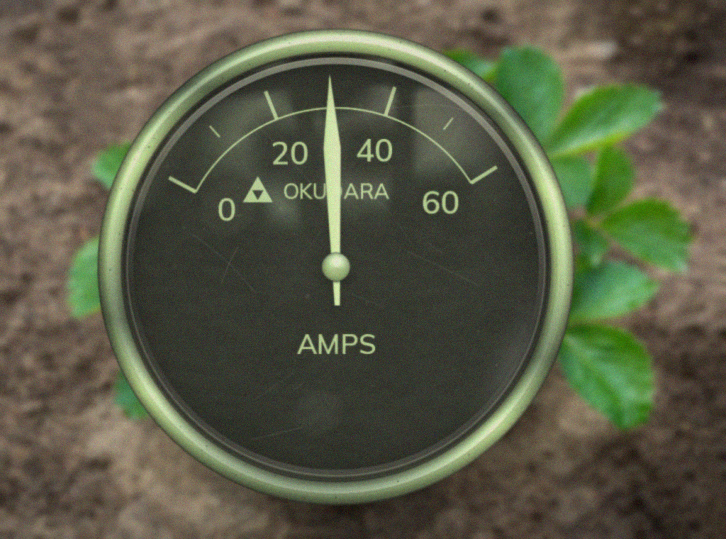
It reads 30 A
